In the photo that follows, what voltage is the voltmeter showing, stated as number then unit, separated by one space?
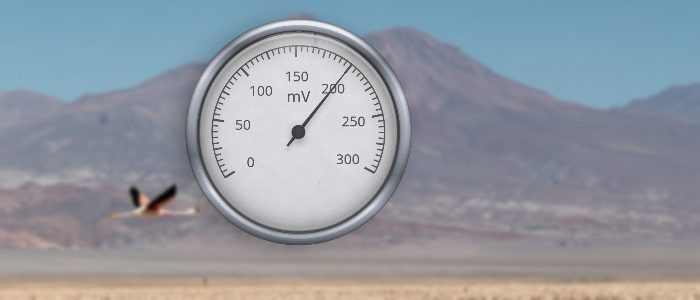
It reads 200 mV
